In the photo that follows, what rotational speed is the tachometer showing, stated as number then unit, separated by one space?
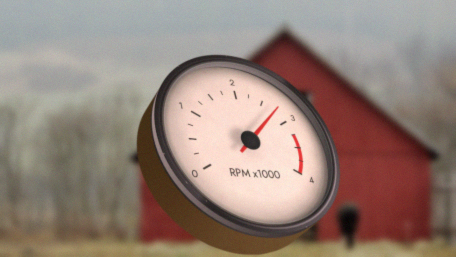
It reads 2750 rpm
